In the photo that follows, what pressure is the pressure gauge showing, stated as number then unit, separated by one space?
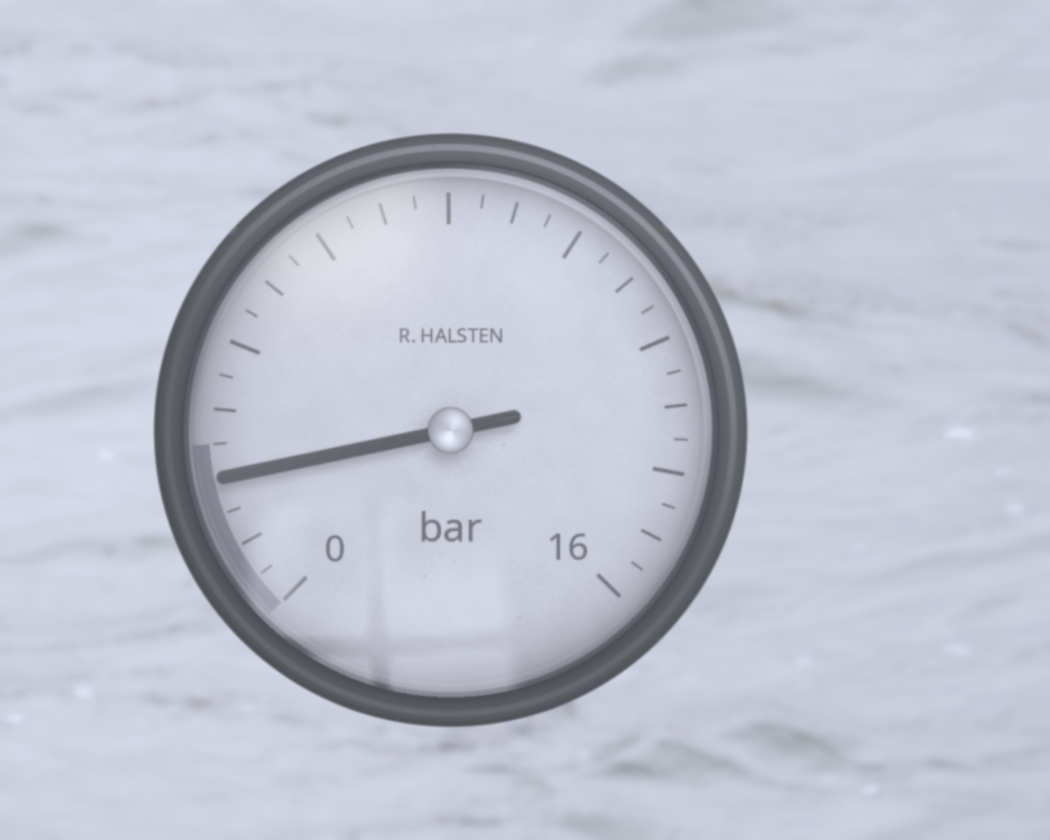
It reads 2 bar
